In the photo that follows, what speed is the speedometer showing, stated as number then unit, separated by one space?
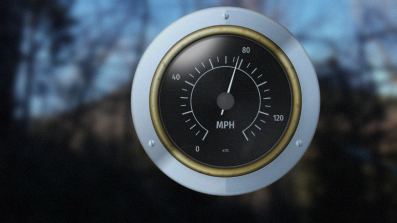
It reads 77.5 mph
